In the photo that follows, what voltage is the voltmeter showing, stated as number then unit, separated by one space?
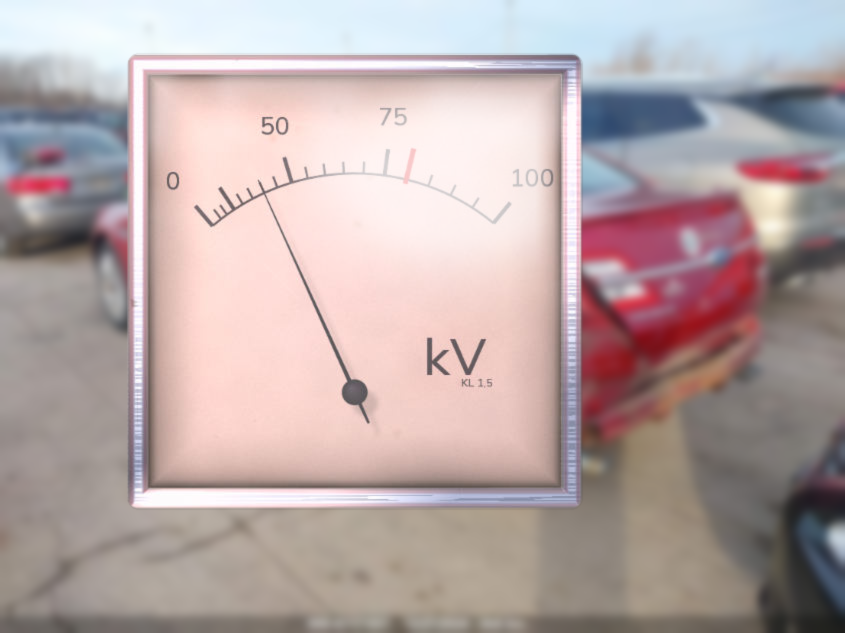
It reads 40 kV
